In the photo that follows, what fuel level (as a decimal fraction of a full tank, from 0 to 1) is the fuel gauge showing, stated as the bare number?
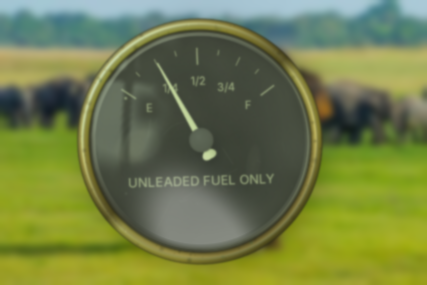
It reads 0.25
